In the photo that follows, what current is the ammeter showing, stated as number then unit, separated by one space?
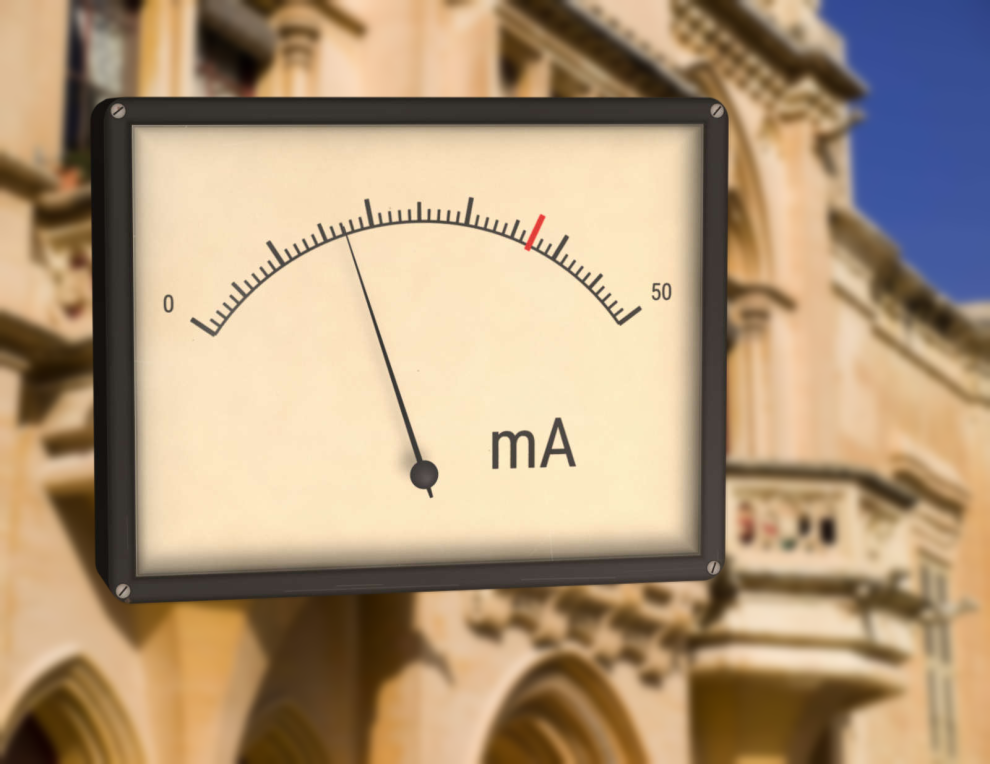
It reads 17 mA
